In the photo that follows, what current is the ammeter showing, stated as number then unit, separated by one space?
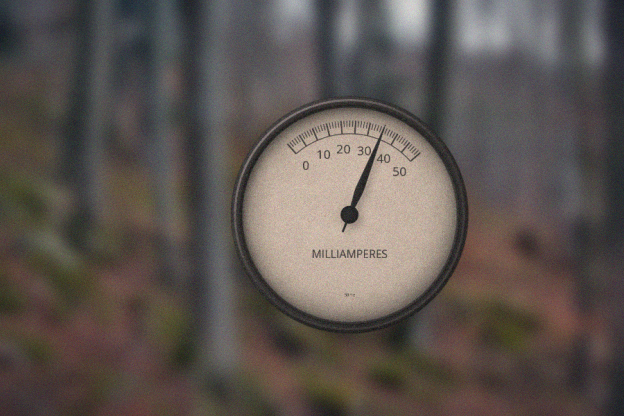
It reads 35 mA
